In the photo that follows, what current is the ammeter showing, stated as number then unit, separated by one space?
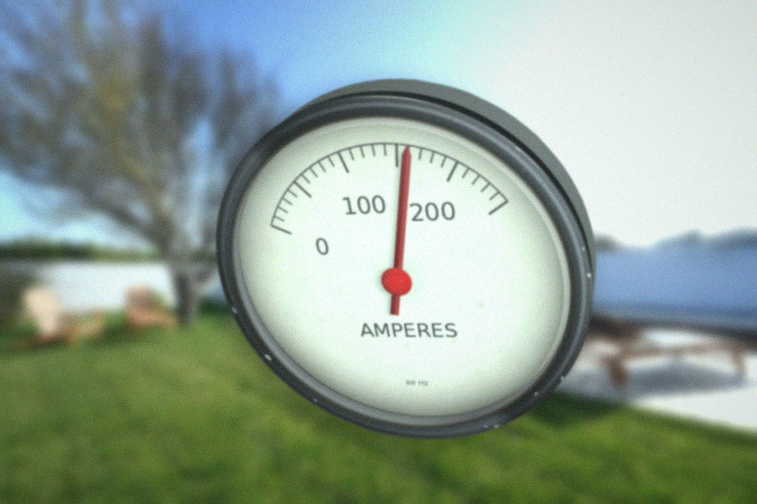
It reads 160 A
